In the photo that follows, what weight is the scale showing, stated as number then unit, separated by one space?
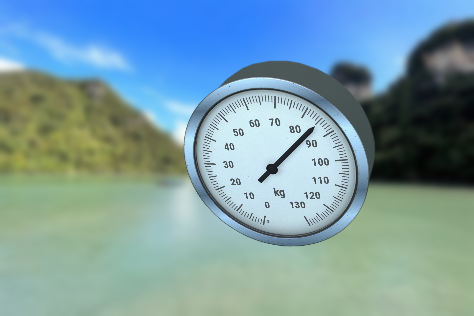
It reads 85 kg
